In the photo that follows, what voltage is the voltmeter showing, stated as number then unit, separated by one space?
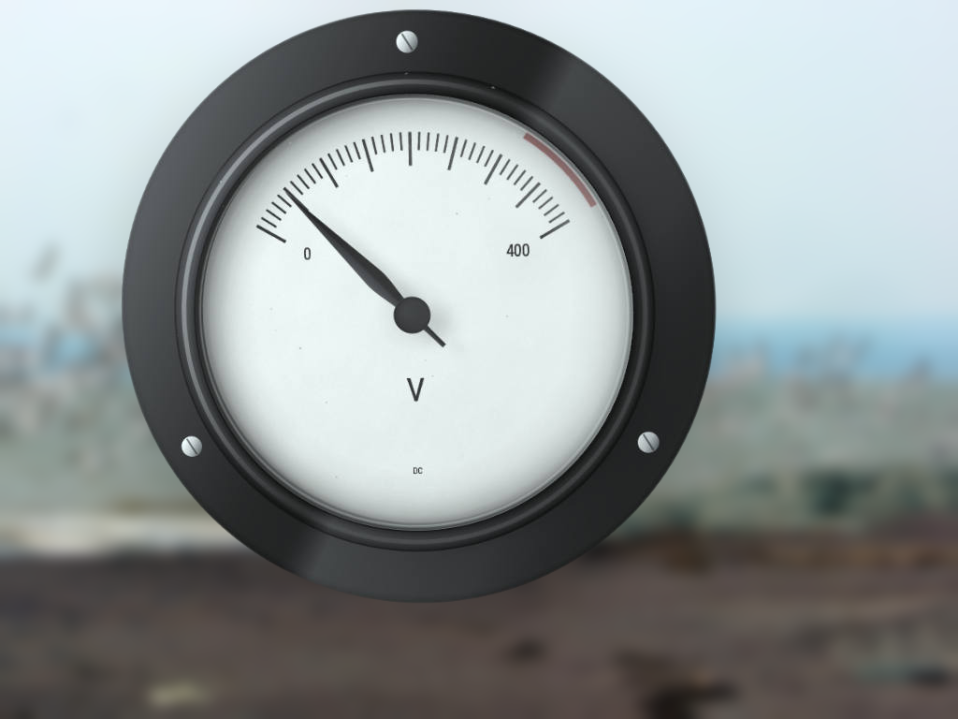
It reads 50 V
